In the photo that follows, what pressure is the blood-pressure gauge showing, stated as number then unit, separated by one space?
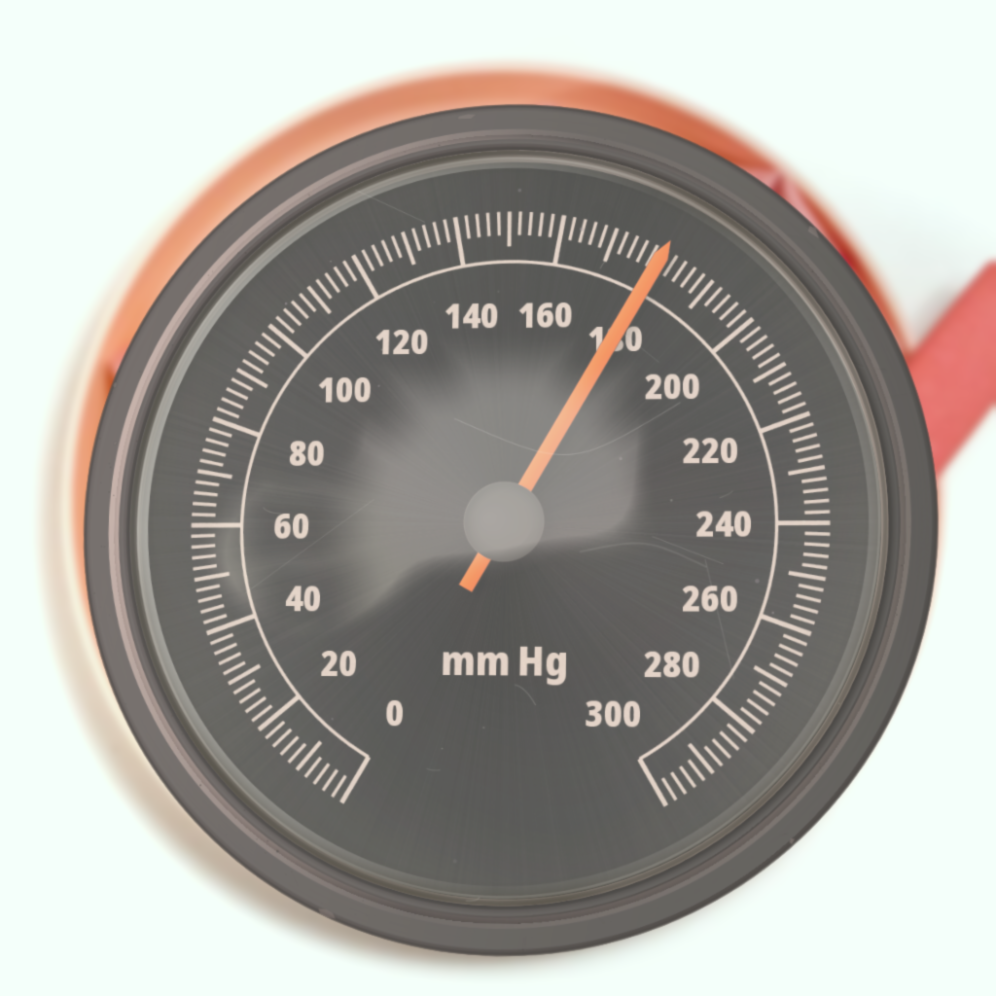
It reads 180 mmHg
